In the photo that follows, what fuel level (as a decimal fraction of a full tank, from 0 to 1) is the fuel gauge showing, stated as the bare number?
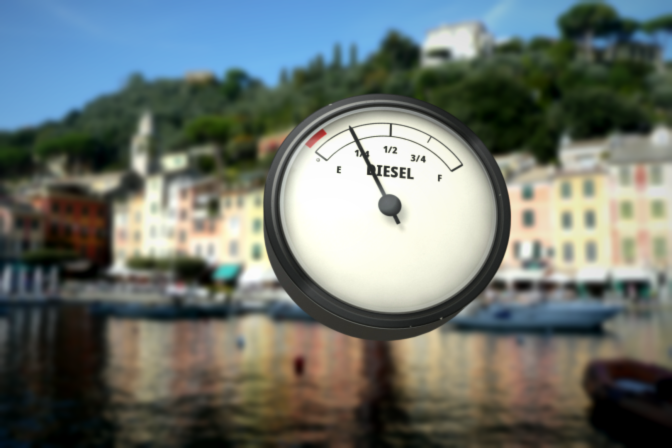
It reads 0.25
